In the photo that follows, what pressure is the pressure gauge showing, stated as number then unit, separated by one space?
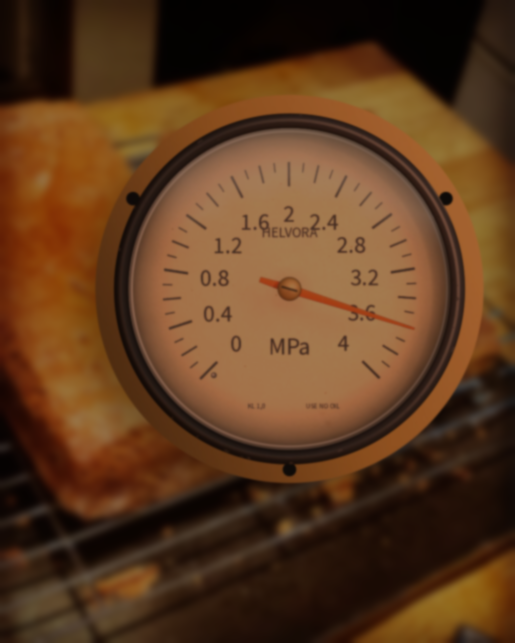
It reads 3.6 MPa
